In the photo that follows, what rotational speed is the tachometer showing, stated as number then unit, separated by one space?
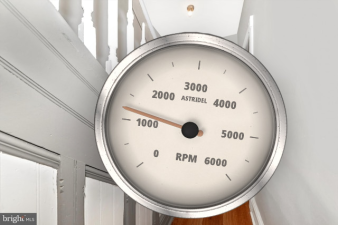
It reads 1250 rpm
